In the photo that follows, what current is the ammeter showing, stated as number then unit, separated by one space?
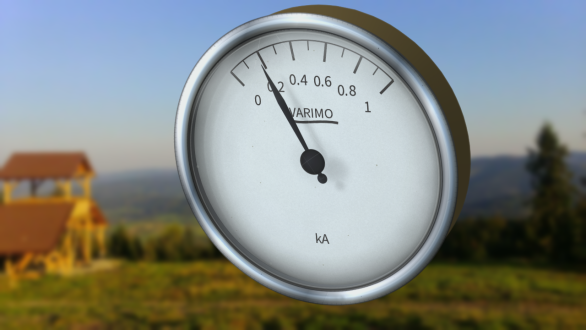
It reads 0.2 kA
